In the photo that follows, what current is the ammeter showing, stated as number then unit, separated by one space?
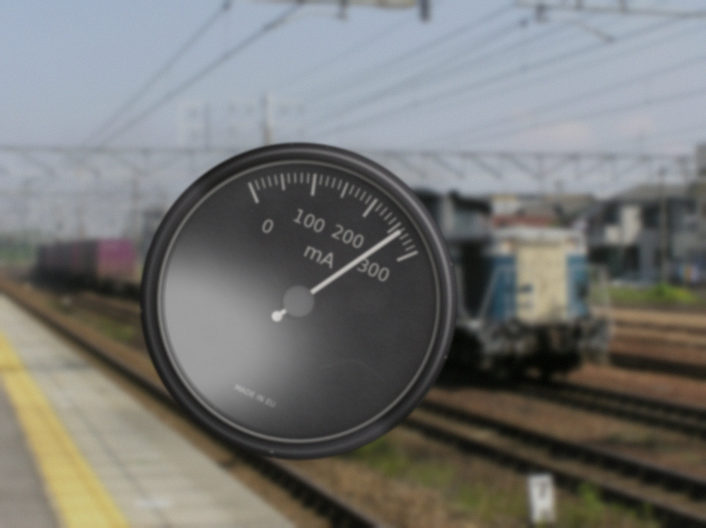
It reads 260 mA
